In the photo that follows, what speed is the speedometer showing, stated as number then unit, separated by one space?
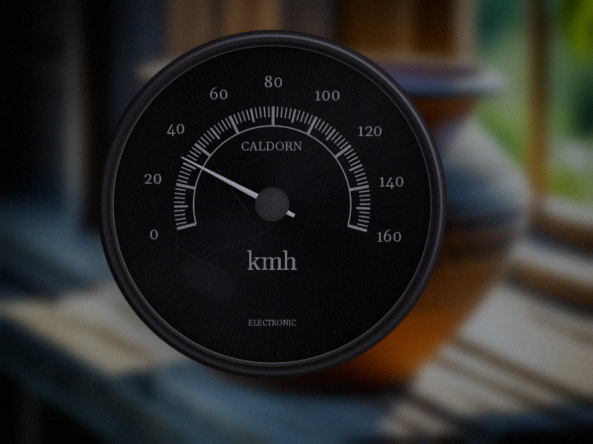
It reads 32 km/h
